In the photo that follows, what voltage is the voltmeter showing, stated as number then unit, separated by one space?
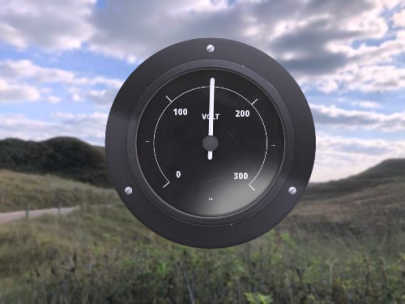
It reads 150 V
